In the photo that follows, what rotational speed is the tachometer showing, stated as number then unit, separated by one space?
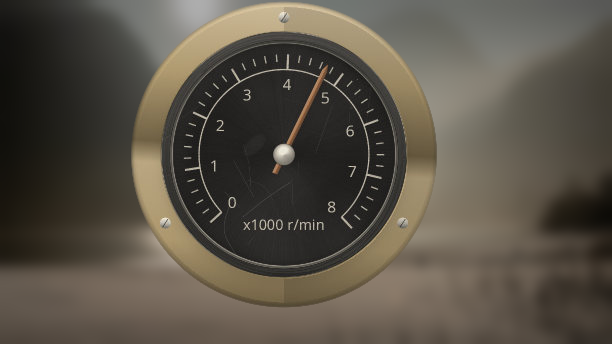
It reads 4700 rpm
